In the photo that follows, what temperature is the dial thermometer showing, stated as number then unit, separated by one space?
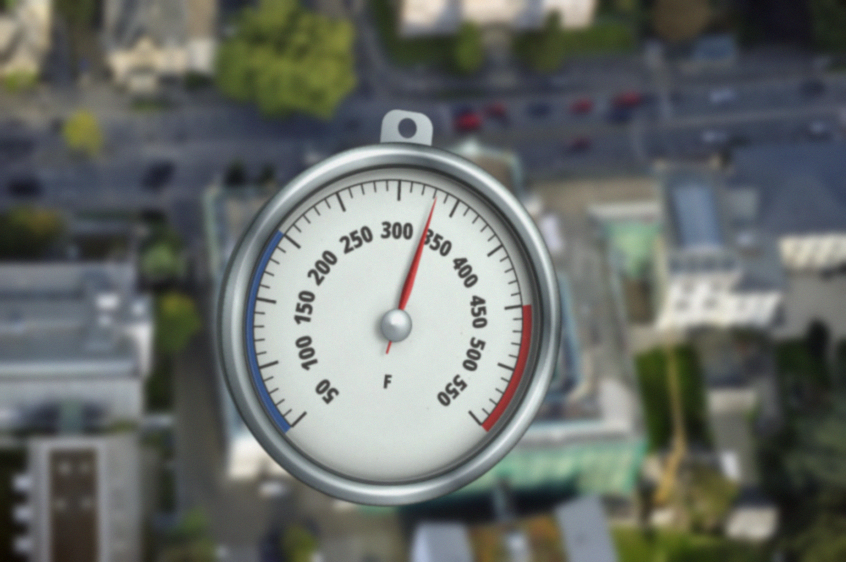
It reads 330 °F
